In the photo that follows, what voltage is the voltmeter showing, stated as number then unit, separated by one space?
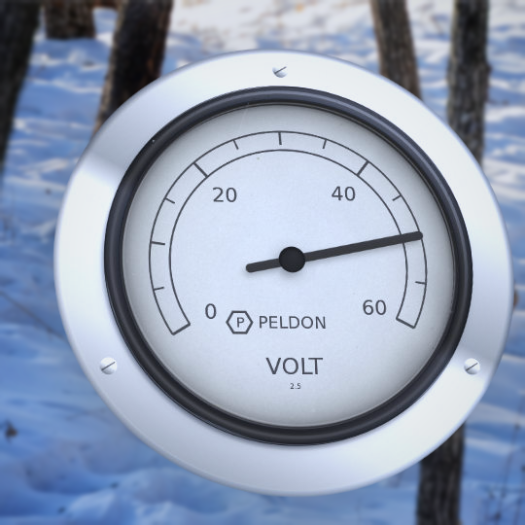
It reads 50 V
